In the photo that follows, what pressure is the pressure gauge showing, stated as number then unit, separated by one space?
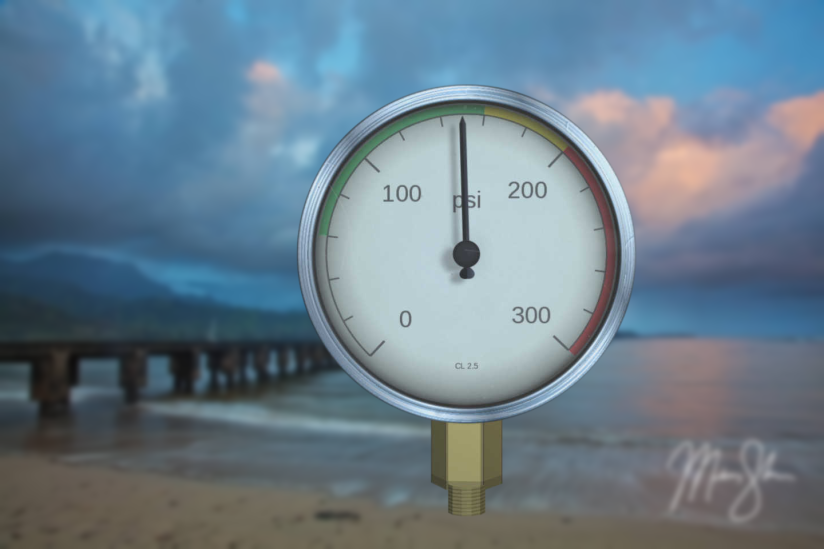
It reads 150 psi
